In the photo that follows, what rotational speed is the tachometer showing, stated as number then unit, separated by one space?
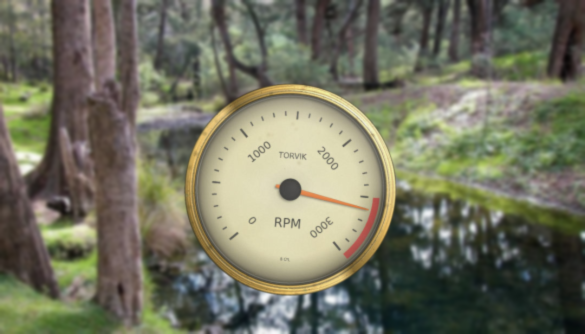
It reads 2600 rpm
